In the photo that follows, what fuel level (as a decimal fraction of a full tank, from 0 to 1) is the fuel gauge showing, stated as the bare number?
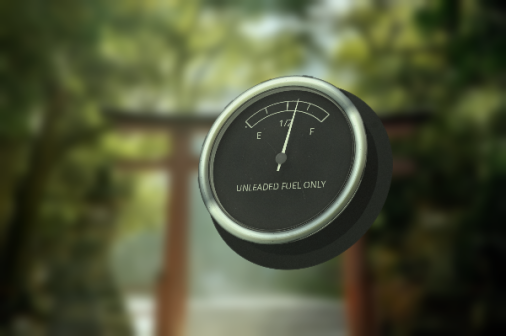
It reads 0.625
